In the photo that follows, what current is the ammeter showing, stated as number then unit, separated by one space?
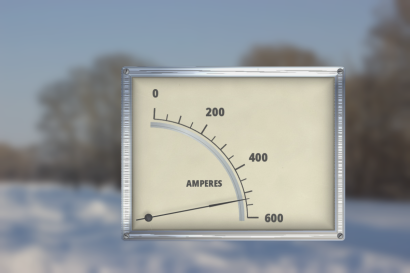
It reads 525 A
